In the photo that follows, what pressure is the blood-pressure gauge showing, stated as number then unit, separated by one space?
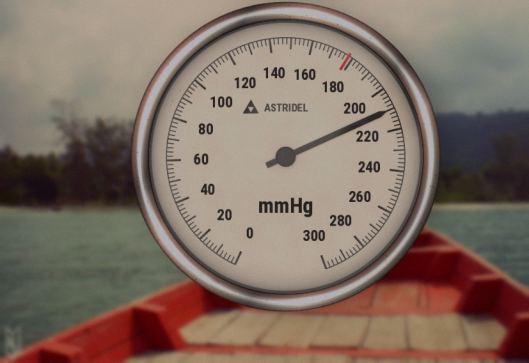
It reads 210 mmHg
